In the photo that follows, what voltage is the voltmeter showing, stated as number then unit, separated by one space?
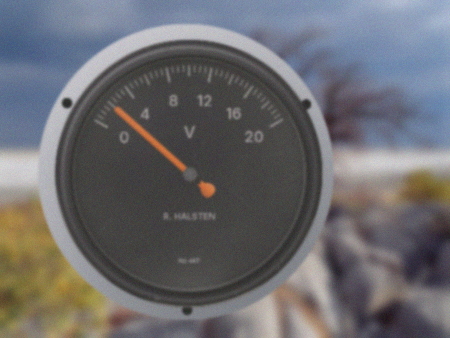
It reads 2 V
